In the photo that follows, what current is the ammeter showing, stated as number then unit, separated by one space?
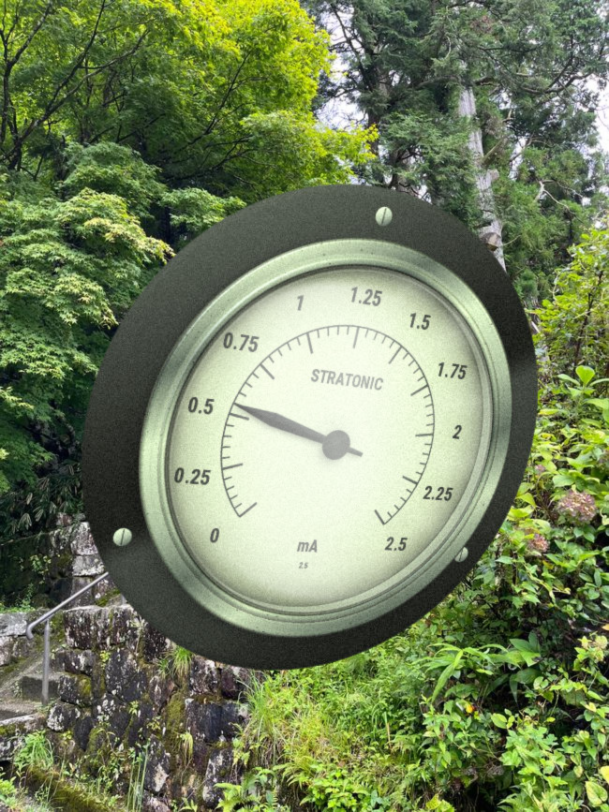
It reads 0.55 mA
